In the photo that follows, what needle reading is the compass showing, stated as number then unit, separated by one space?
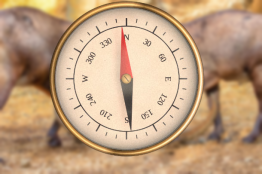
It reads 355 °
